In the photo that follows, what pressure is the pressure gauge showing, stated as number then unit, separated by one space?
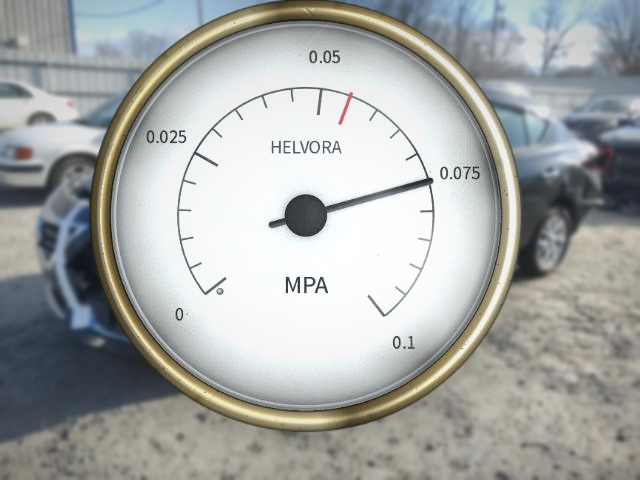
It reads 0.075 MPa
